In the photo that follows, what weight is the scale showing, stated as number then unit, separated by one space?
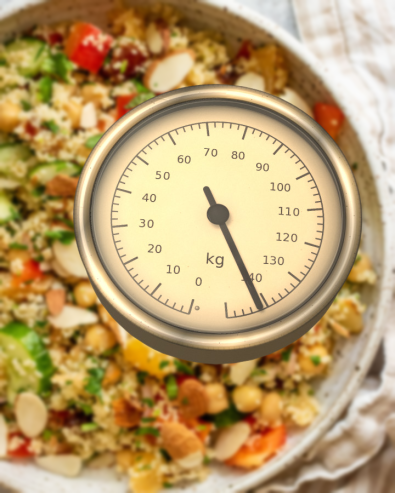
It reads 142 kg
